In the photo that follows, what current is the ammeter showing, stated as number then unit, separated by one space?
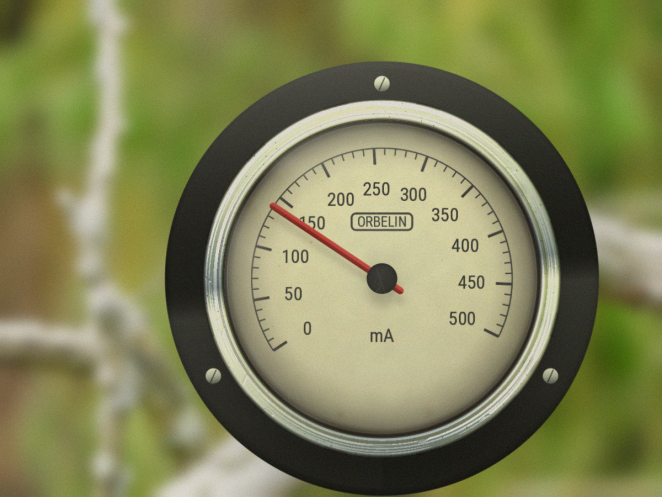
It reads 140 mA
